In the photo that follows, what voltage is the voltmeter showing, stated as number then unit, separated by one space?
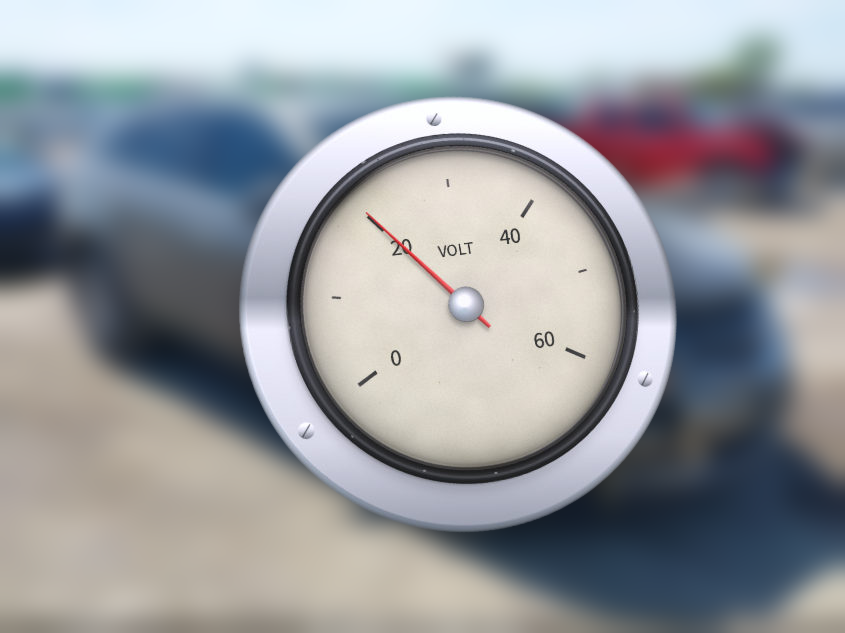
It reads 20 V
